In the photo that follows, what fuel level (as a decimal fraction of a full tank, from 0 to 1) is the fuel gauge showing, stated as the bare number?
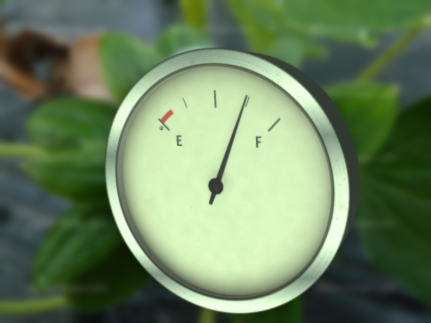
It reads 0.75
